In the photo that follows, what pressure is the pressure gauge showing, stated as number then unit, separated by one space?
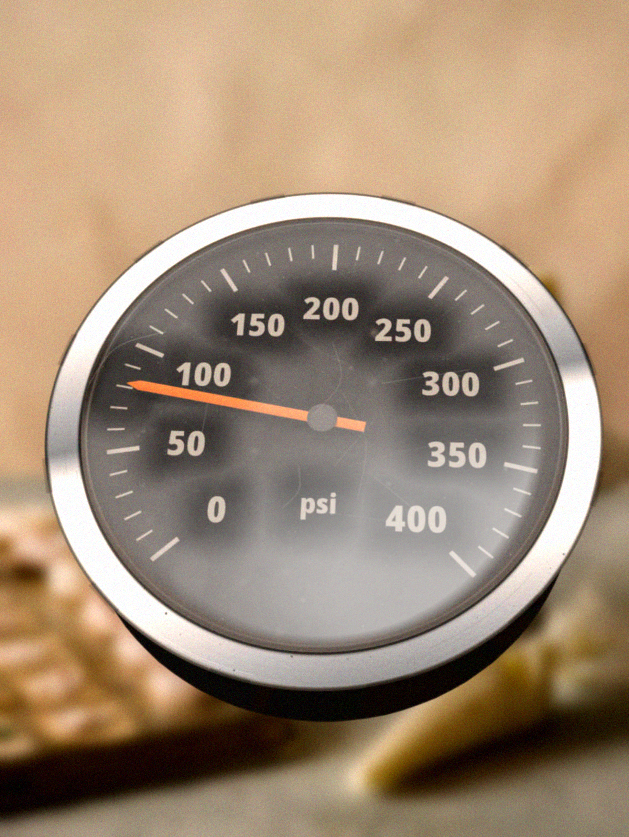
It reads 80 psi
